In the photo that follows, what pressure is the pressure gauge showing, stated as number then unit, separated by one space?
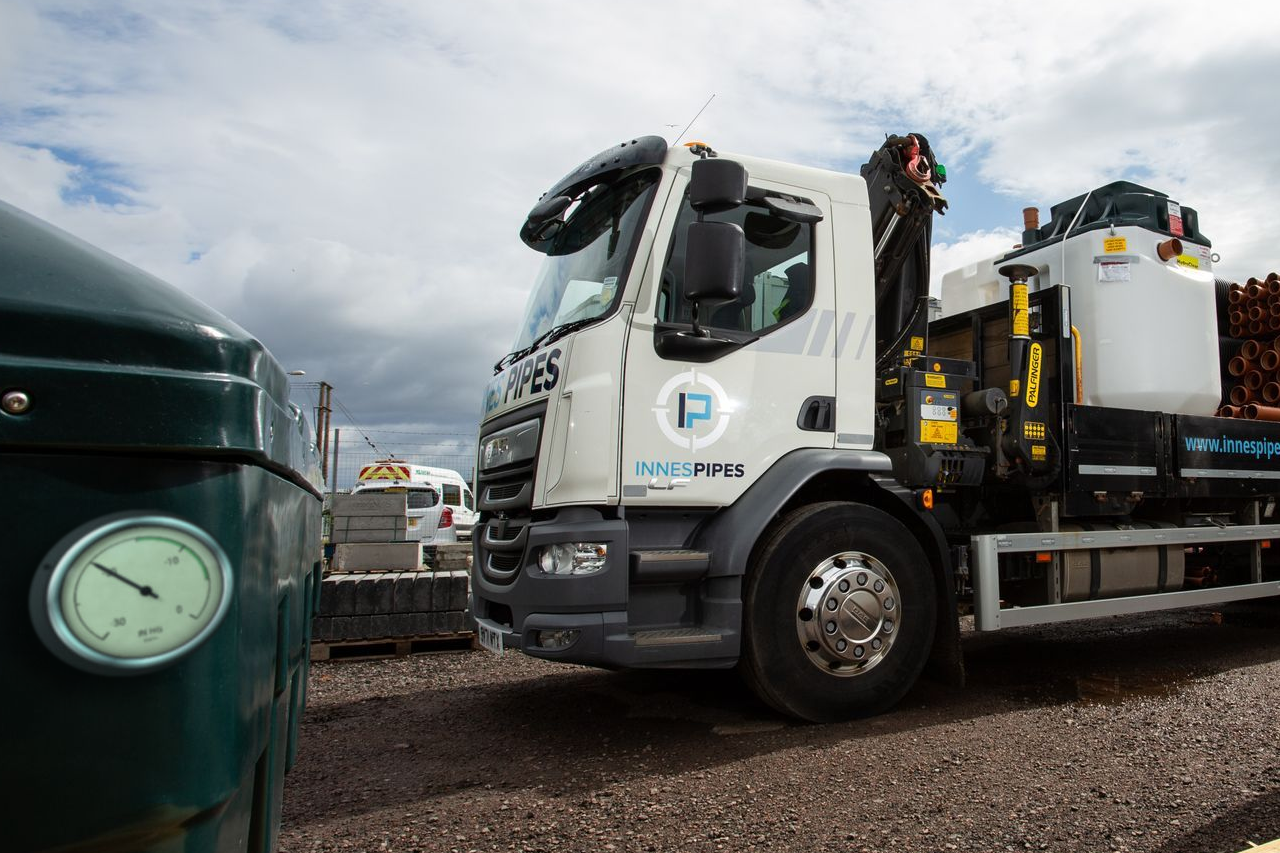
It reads -20 inHg
